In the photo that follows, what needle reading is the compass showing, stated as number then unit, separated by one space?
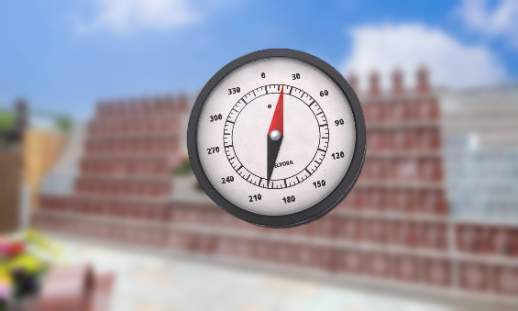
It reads 20 °
